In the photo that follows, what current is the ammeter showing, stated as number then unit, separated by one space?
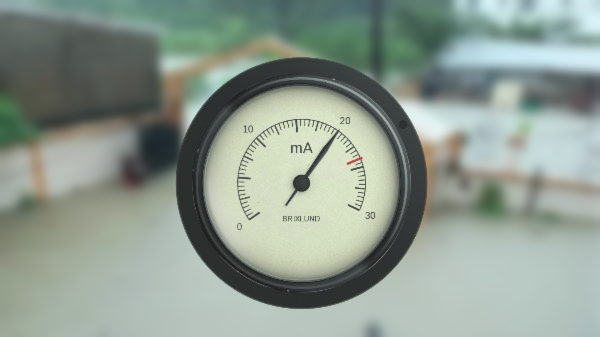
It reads 20 mA
